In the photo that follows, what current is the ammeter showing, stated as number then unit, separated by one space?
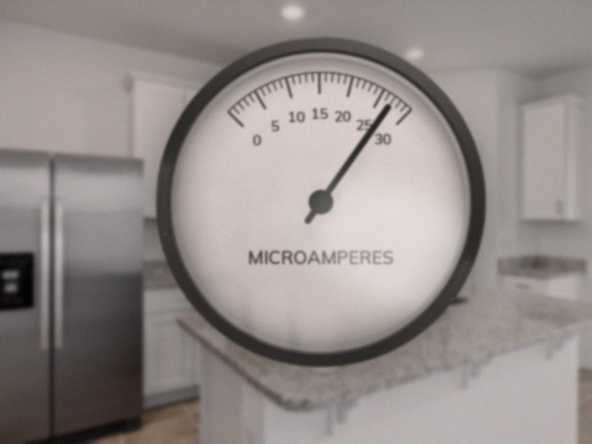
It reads 27 µA
